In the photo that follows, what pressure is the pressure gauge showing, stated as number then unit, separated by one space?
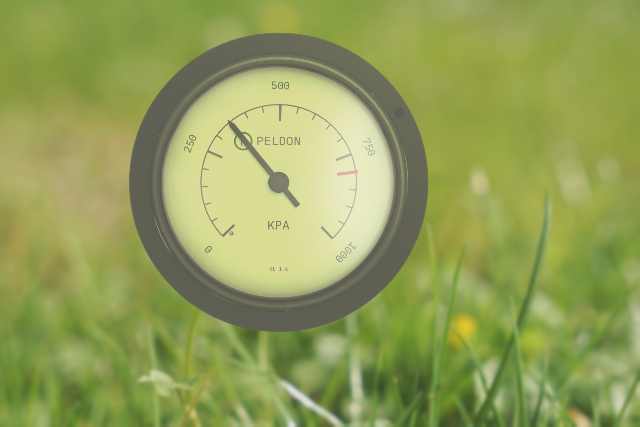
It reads 350 kPa
